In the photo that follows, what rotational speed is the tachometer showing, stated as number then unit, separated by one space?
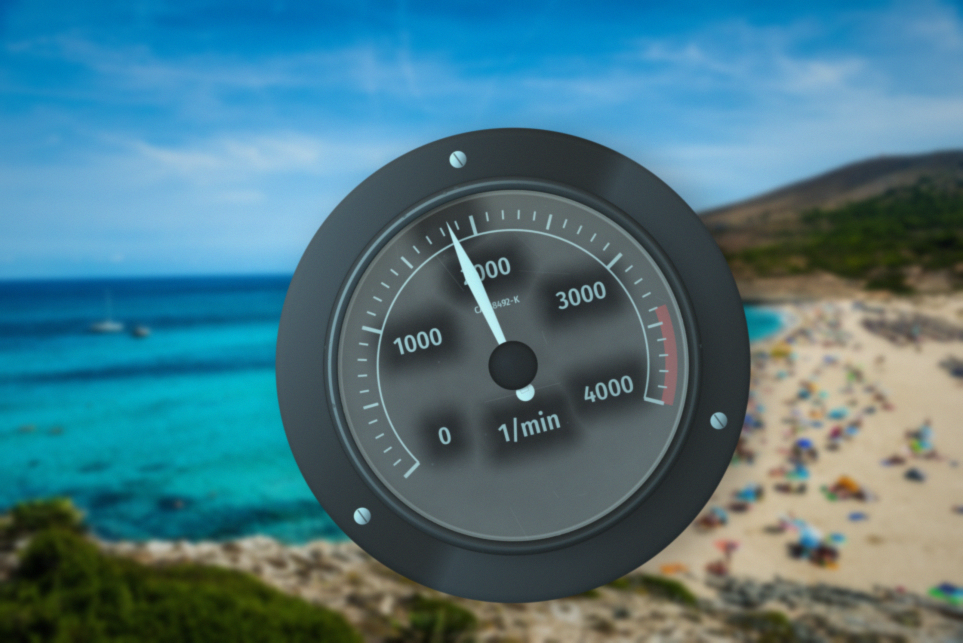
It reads 1850 rpm
